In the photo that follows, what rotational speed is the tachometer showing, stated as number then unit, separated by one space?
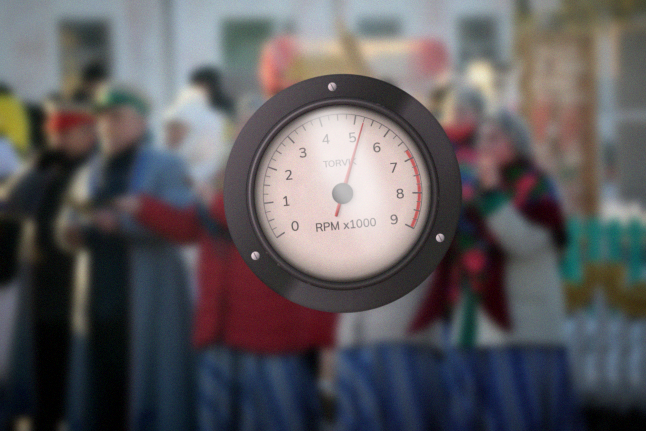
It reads 5250 rpm
